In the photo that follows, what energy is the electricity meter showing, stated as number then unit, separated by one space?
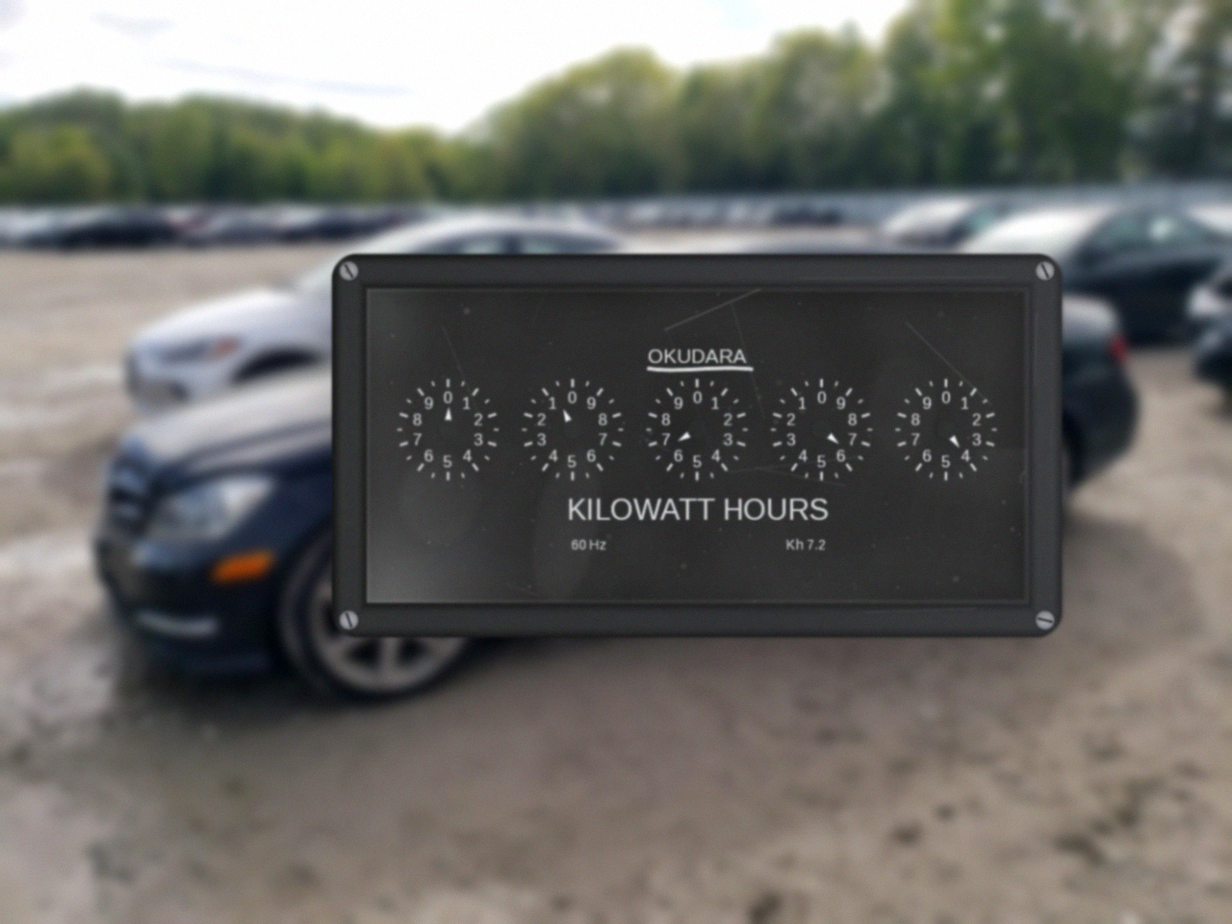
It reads 664 kWh
